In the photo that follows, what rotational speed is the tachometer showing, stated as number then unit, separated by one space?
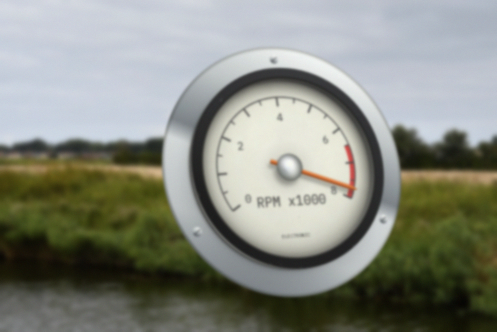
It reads 7750 rpm
